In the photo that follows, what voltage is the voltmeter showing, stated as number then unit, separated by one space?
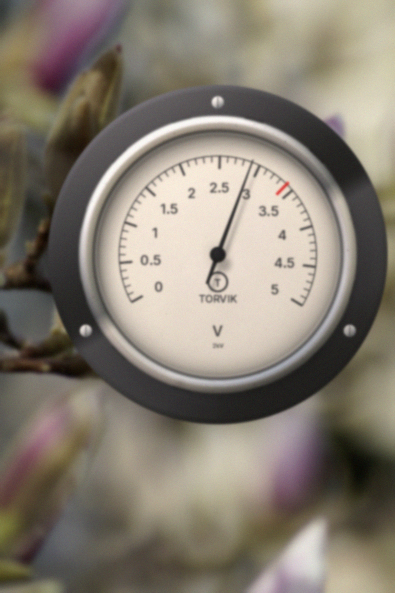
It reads 2.9 V
